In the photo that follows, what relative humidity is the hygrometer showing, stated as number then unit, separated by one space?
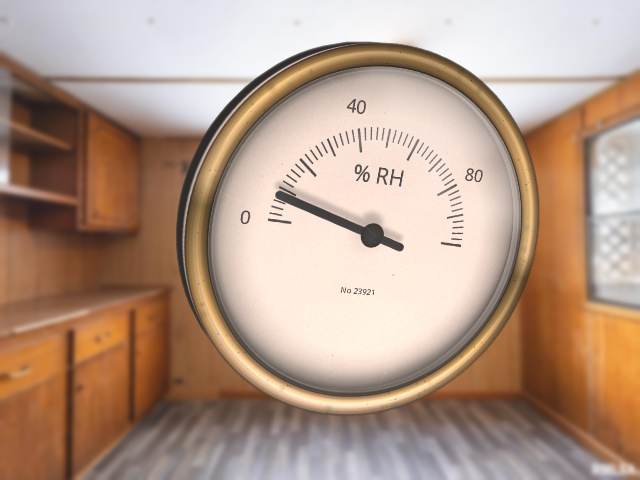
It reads 8 %
